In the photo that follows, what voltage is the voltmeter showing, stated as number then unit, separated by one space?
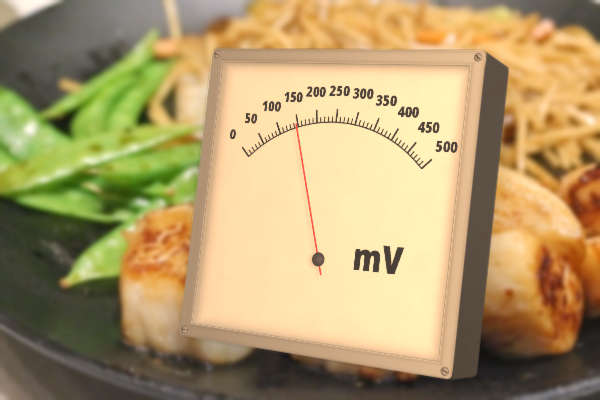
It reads 150 mV
